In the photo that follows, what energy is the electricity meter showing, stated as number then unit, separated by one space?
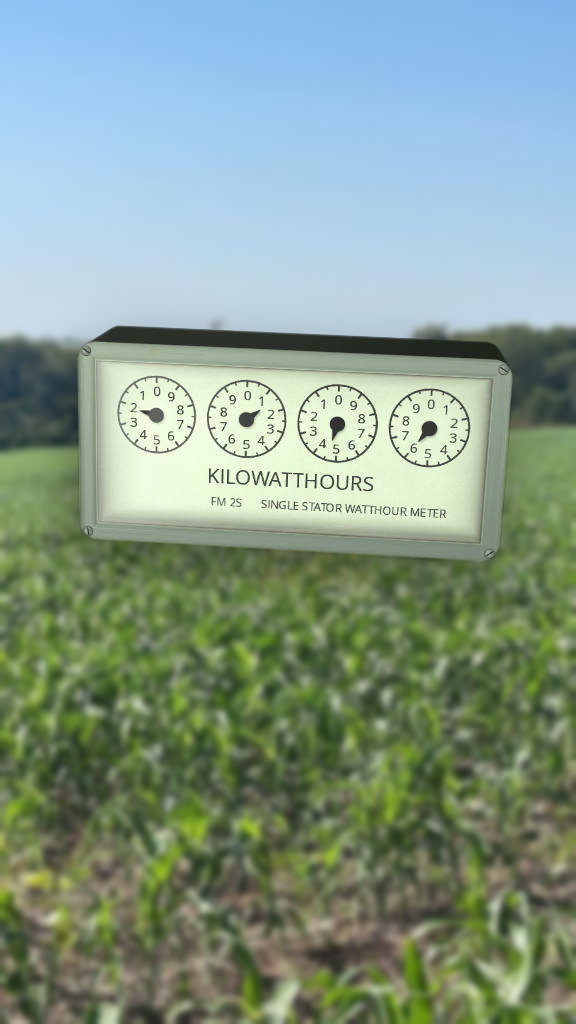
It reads 2146 kWh
